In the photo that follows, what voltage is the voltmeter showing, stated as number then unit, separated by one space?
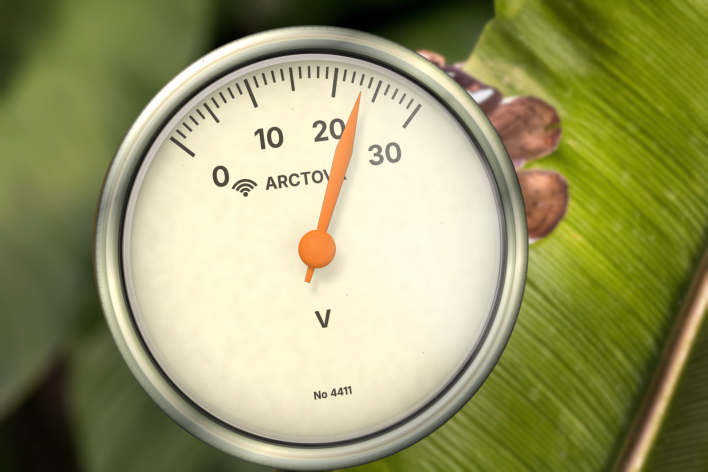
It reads 23 V
